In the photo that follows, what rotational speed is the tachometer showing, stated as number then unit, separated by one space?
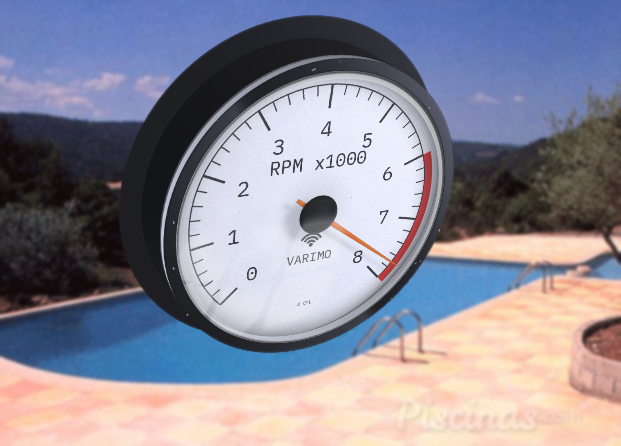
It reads 7700 rpm
